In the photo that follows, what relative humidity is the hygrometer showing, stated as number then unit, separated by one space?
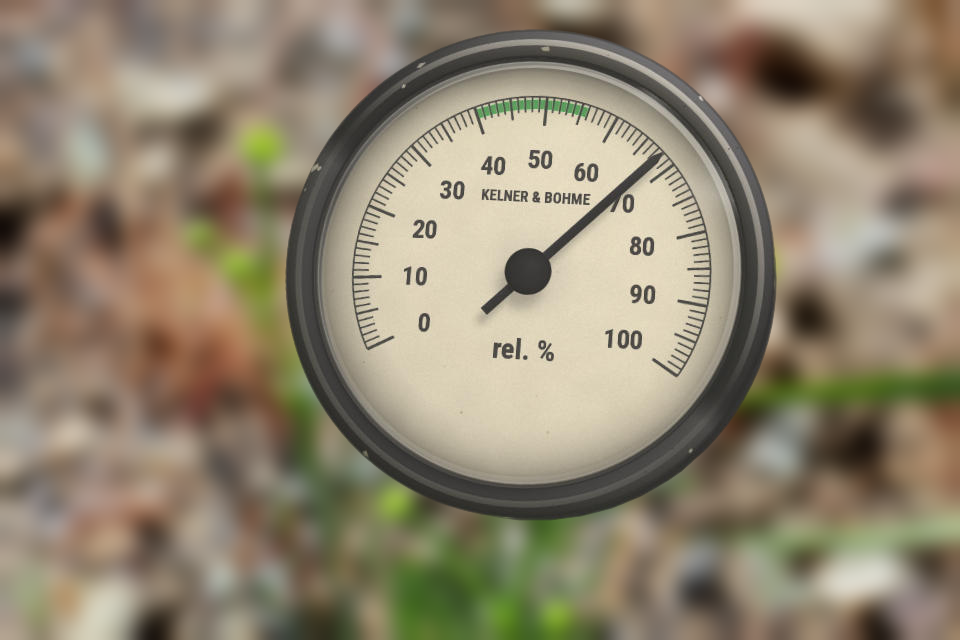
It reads 68 %
